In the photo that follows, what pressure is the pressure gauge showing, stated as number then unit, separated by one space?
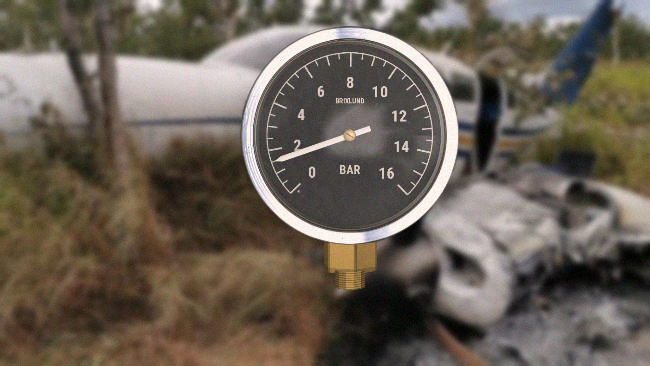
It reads 1.5 bar
